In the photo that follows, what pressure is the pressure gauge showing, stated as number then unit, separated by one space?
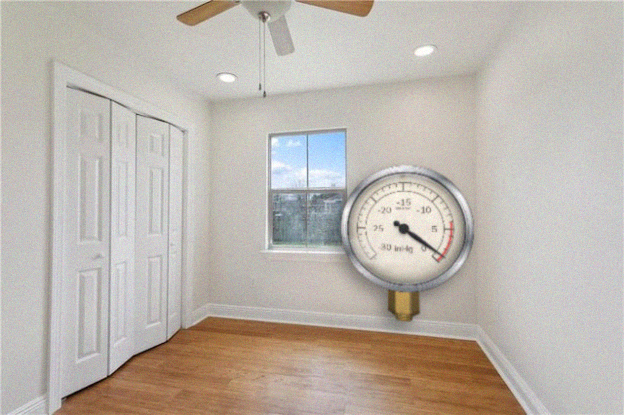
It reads -1 inHg
